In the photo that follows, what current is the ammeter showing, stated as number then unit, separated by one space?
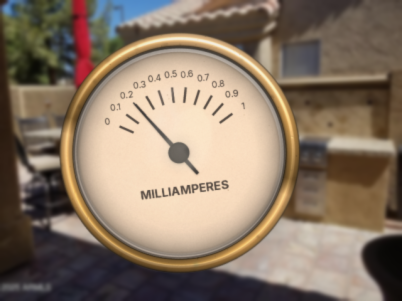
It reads 0.2 mA
